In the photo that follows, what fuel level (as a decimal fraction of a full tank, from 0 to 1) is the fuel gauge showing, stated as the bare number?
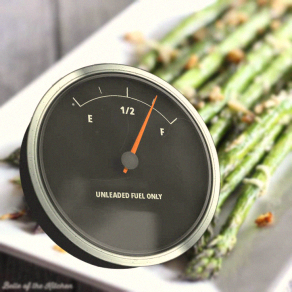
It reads 0.75
